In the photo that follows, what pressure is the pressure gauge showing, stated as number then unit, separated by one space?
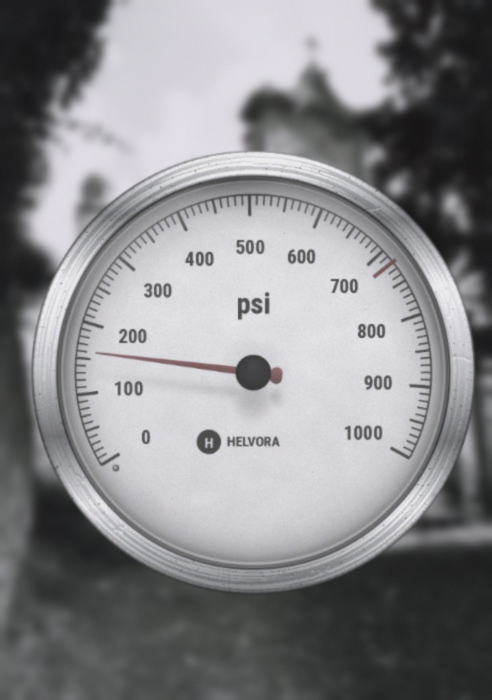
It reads 160 psi
